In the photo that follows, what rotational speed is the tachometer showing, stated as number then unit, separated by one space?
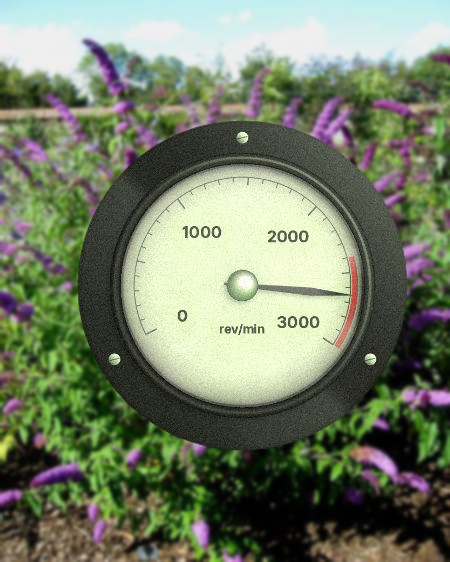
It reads 2650 rpm
